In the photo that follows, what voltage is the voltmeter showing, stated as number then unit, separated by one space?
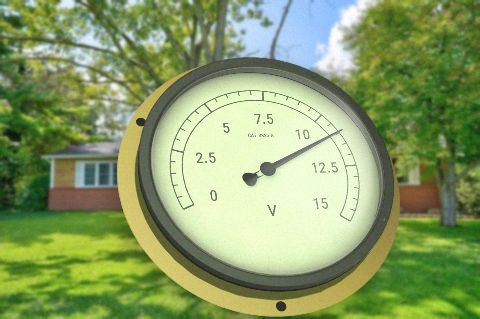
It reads 11 V
